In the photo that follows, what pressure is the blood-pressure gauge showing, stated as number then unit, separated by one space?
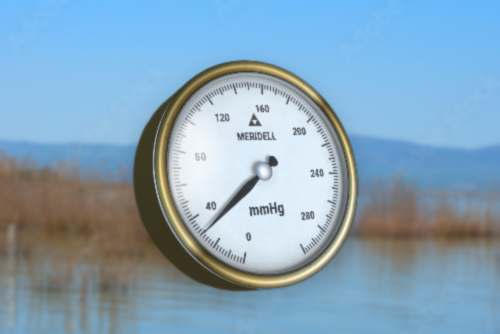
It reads 30 mmHg
